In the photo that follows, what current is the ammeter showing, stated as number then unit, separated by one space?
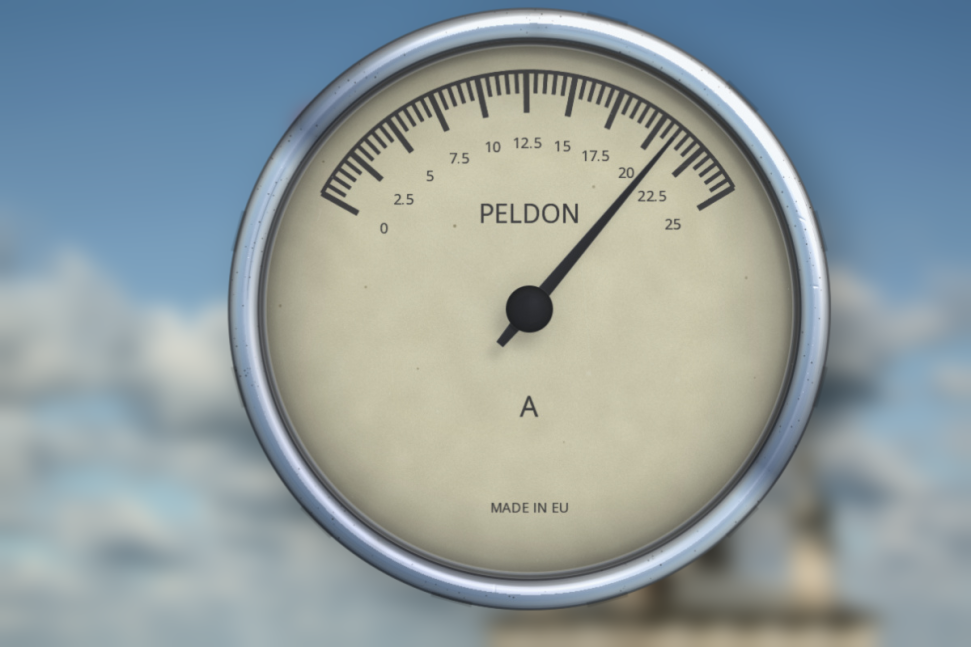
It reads 21 A
